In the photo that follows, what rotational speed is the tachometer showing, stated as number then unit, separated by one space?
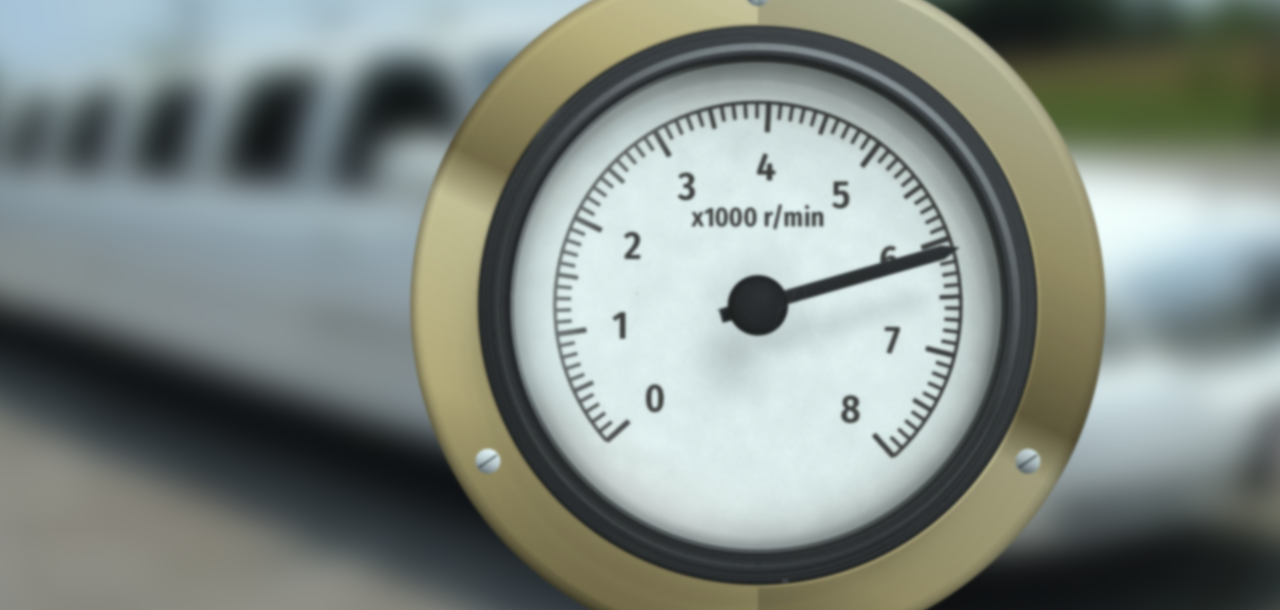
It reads 6100 rpm
